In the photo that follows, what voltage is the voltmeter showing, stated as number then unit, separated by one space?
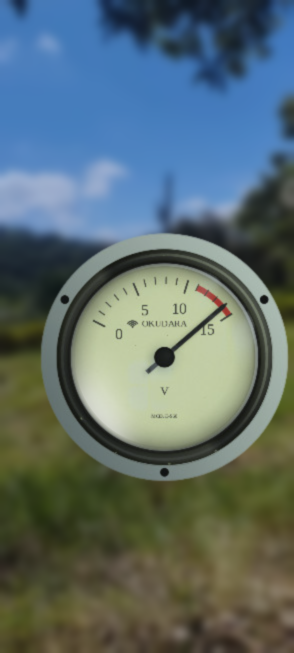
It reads 14 V
